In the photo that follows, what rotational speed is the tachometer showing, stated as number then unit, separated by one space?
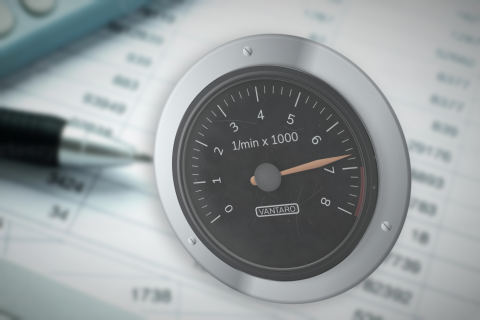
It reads 6700 rpm
